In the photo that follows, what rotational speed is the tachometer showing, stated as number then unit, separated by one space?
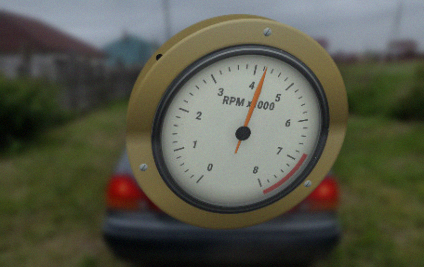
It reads 4200 rpm
